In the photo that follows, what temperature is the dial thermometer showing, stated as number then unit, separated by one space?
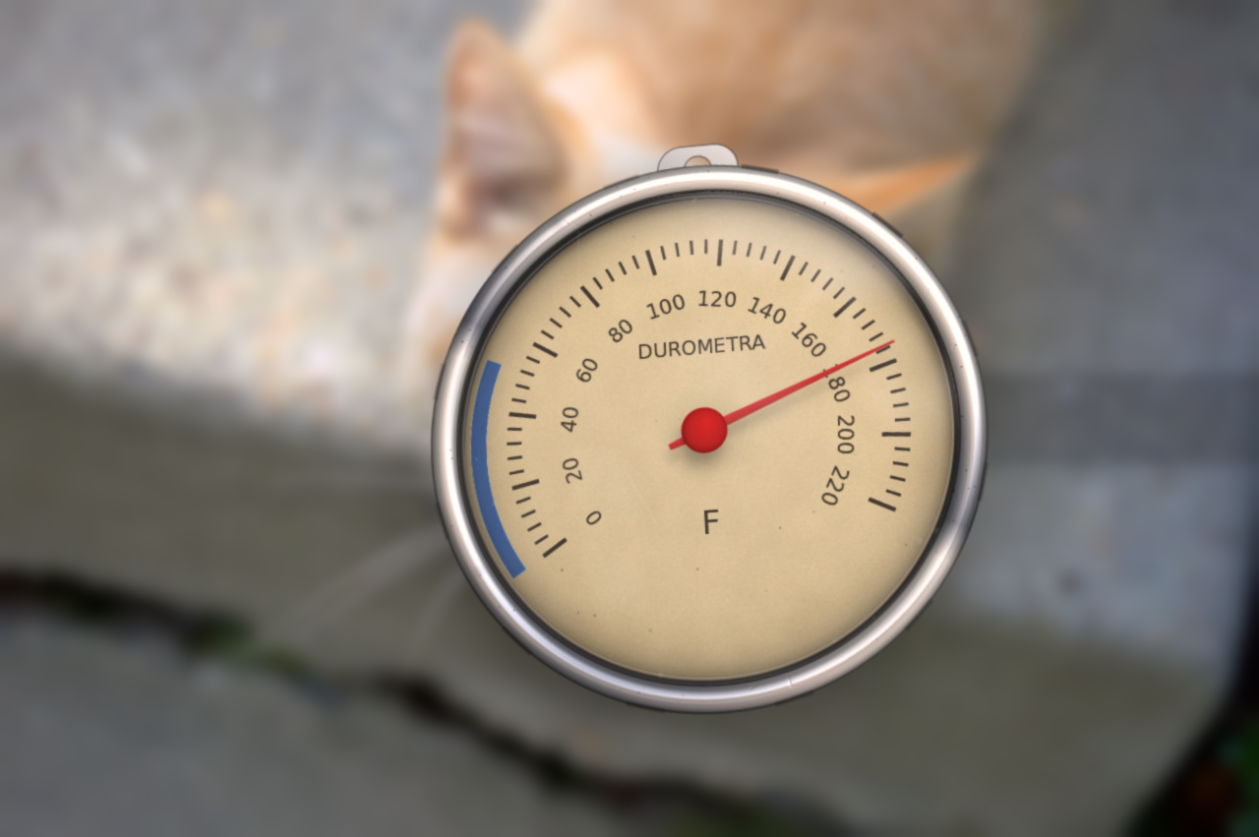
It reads 176 °F
